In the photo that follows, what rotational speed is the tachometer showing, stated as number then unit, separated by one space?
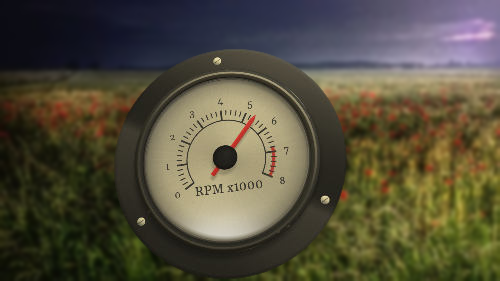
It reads 5400 rpm
